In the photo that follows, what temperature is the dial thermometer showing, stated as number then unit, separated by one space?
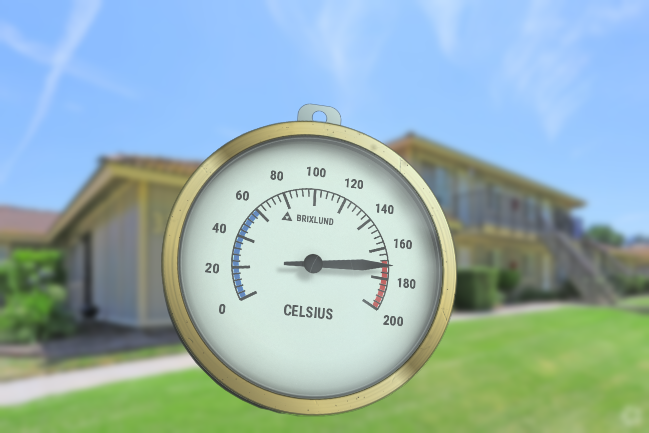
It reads 172 °C
